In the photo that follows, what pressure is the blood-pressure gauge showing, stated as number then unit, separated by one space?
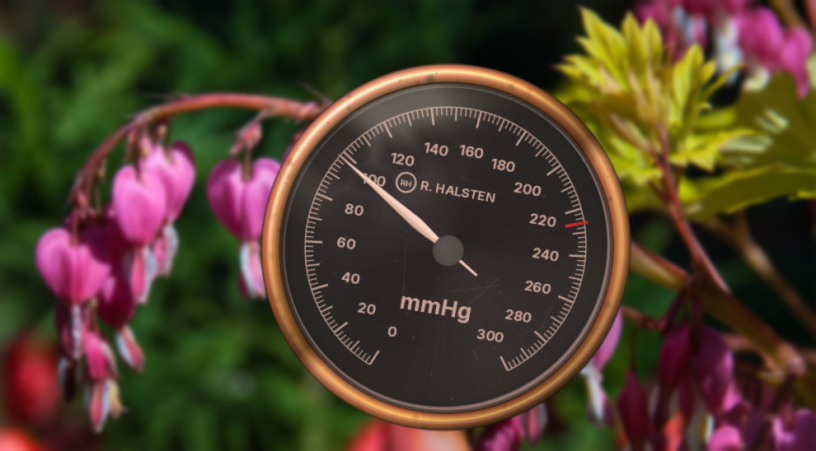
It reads 98 mmHg
